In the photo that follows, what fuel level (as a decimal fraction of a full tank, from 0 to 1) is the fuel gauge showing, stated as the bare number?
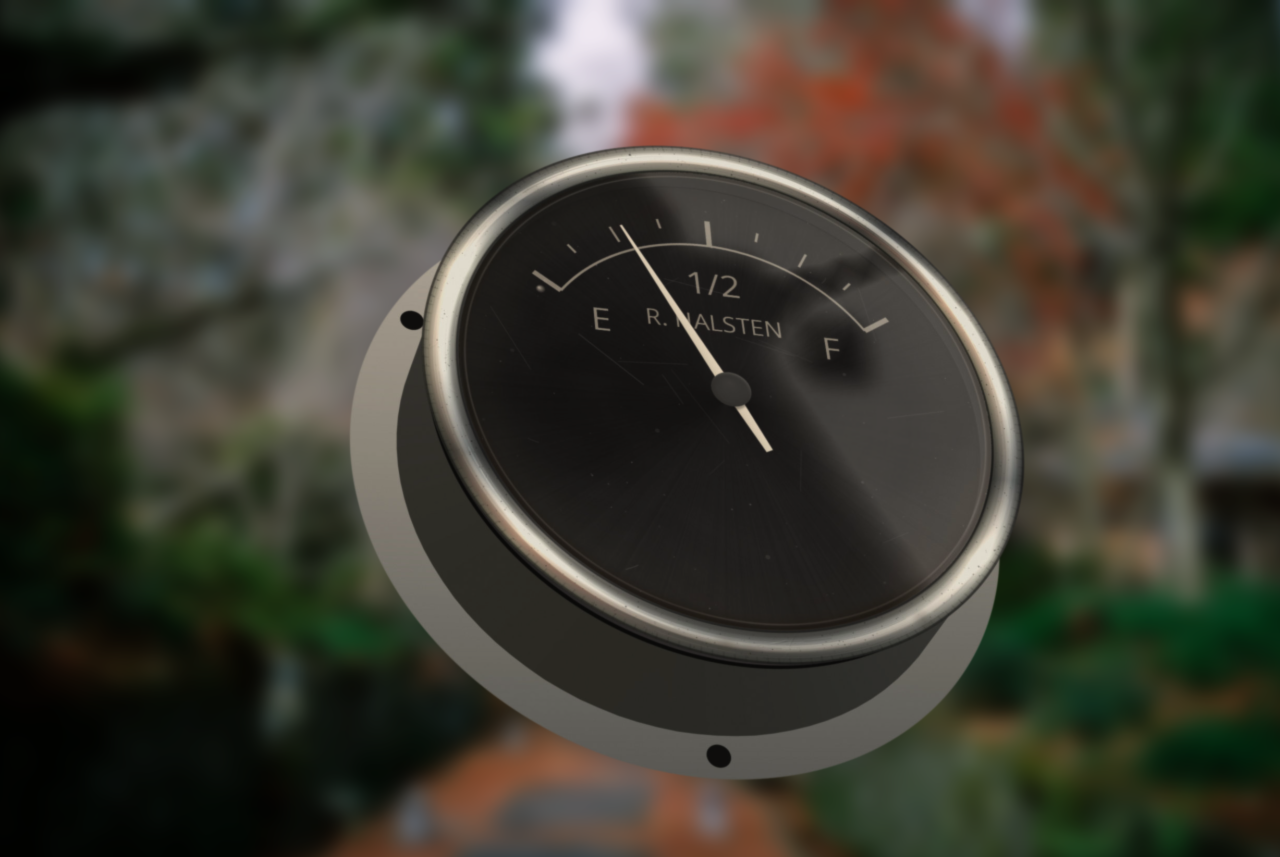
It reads 0.25
